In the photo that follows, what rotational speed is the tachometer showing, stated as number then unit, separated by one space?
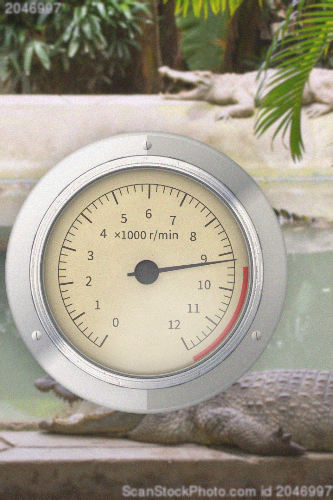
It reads 9200 rpm
